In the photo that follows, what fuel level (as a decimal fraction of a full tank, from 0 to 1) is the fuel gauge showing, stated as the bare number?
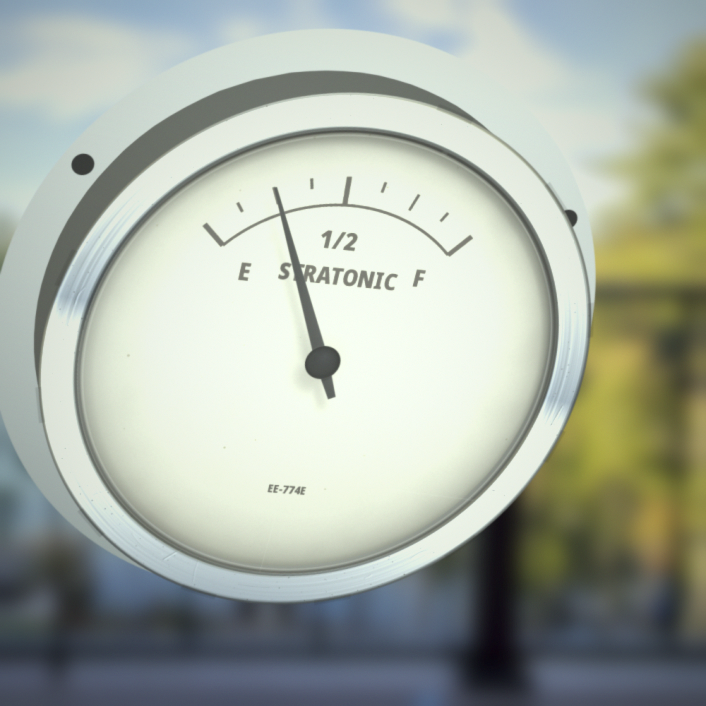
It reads 0.25
